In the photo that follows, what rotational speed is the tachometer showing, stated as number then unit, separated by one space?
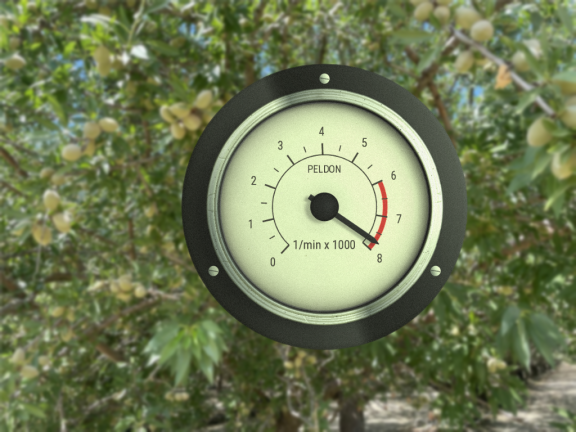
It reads 7750 rpm
